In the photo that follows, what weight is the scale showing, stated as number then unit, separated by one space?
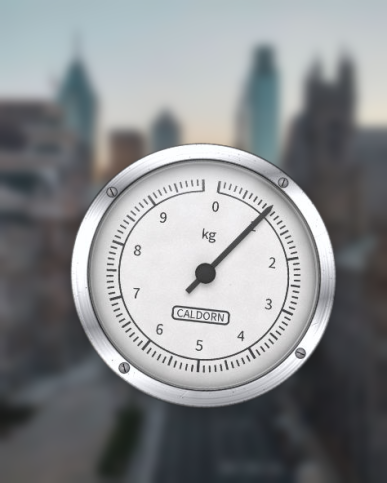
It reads 1 kg
